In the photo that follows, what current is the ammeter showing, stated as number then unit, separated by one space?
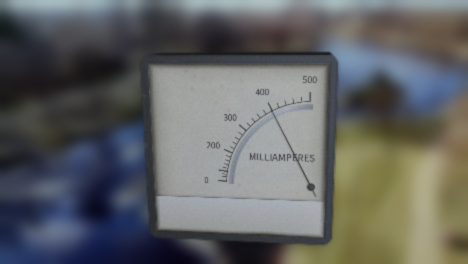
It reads 400 mA
